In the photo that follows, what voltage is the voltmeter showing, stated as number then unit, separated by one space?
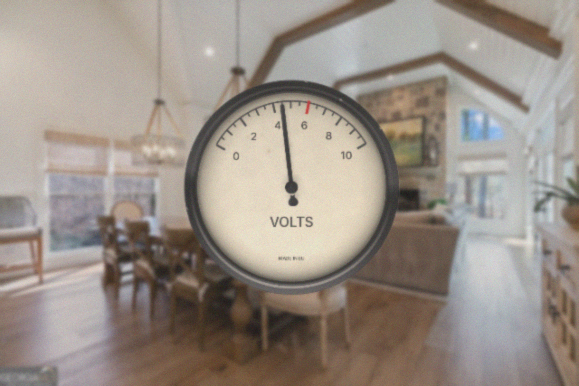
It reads 4.5 V
